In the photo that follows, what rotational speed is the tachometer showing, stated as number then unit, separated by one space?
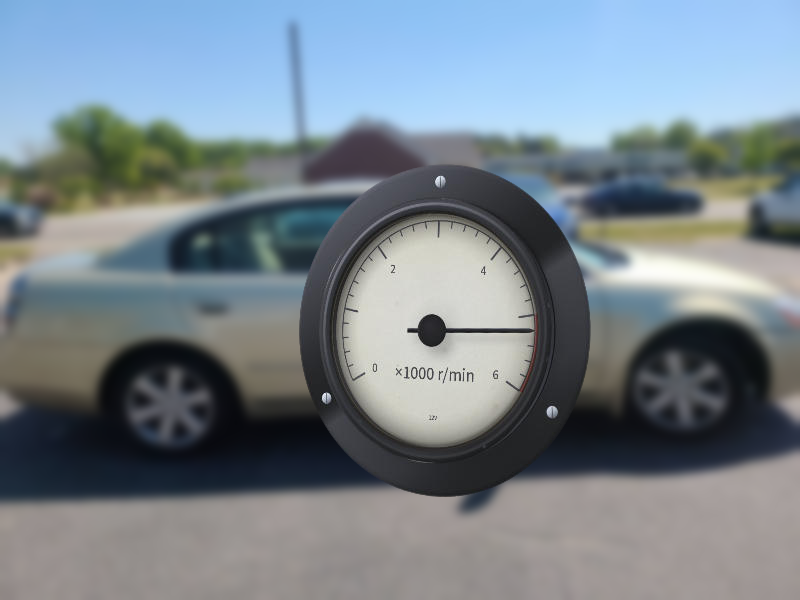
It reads 5200 rpm
